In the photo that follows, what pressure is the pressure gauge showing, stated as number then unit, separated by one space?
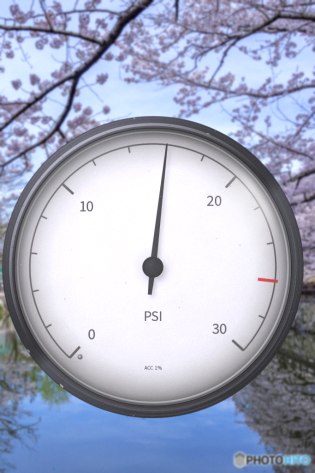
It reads 16 psi
